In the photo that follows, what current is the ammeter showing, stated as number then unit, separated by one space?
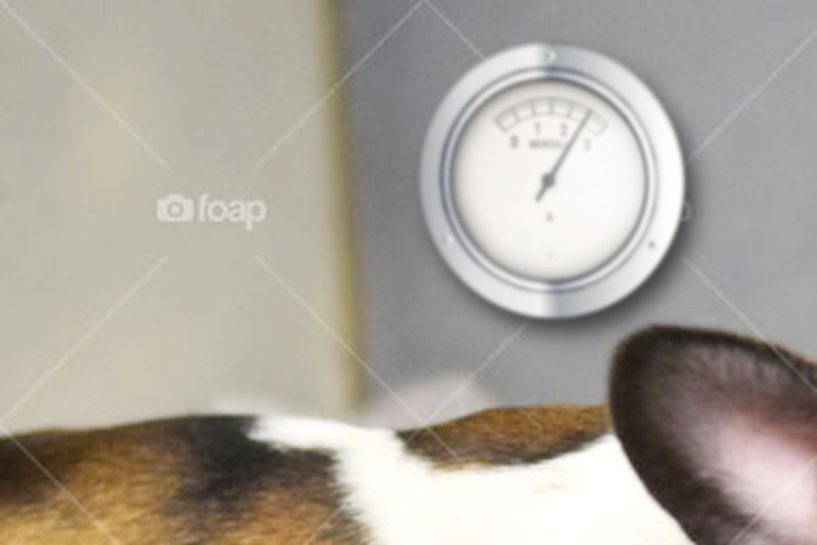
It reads 2.5 A
